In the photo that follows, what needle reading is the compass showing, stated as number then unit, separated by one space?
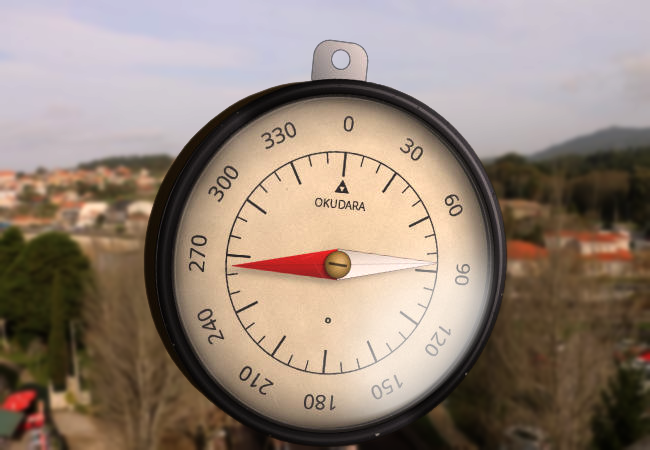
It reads 265 °
